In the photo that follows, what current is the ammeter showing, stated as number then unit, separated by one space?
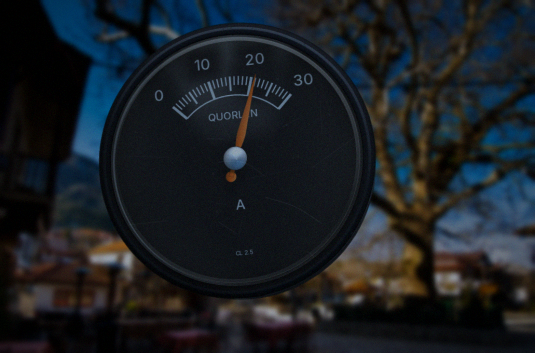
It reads 21 A
